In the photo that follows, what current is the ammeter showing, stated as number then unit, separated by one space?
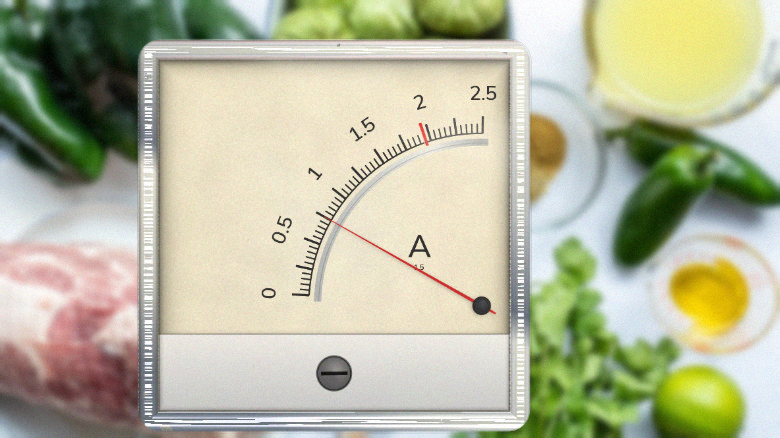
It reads 0.75 A
